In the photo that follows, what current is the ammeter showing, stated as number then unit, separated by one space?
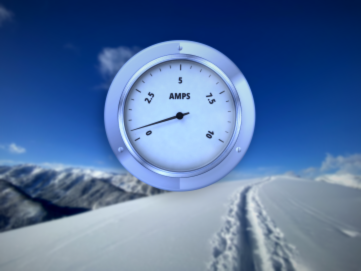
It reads 0.5 A
